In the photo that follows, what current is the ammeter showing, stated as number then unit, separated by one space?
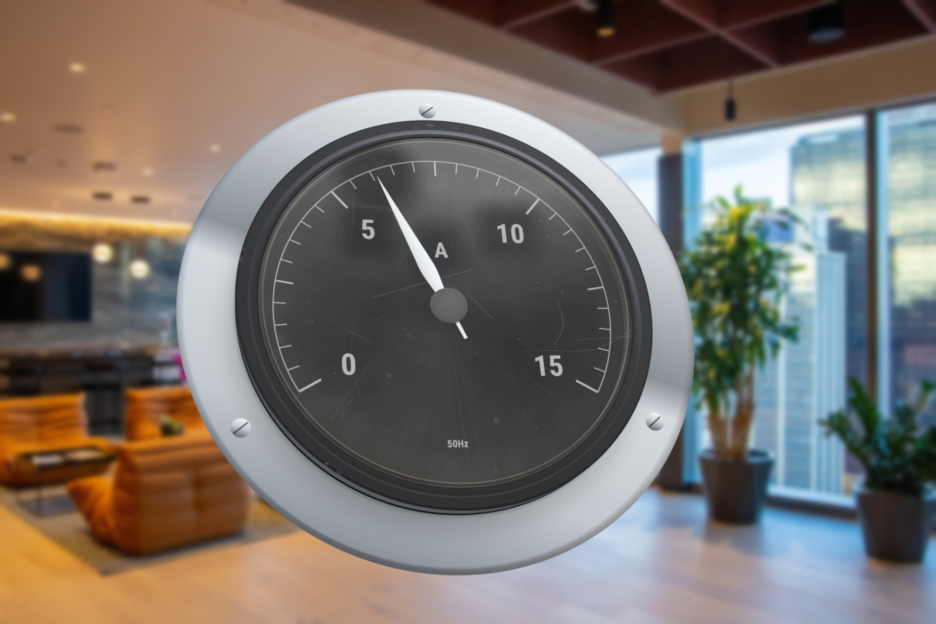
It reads 6 A
